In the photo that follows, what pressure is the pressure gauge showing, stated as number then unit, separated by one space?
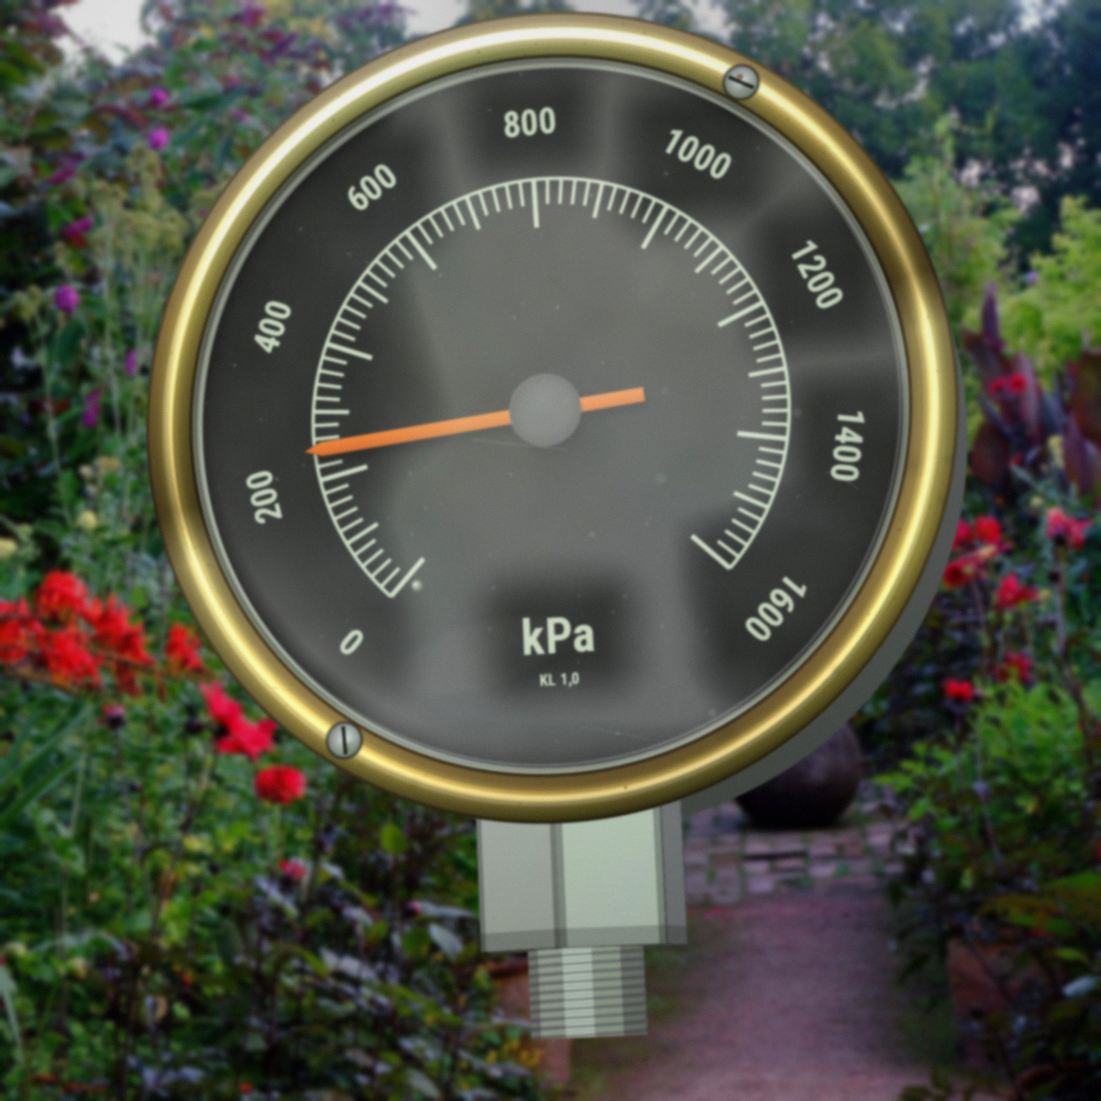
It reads 240 kPa
